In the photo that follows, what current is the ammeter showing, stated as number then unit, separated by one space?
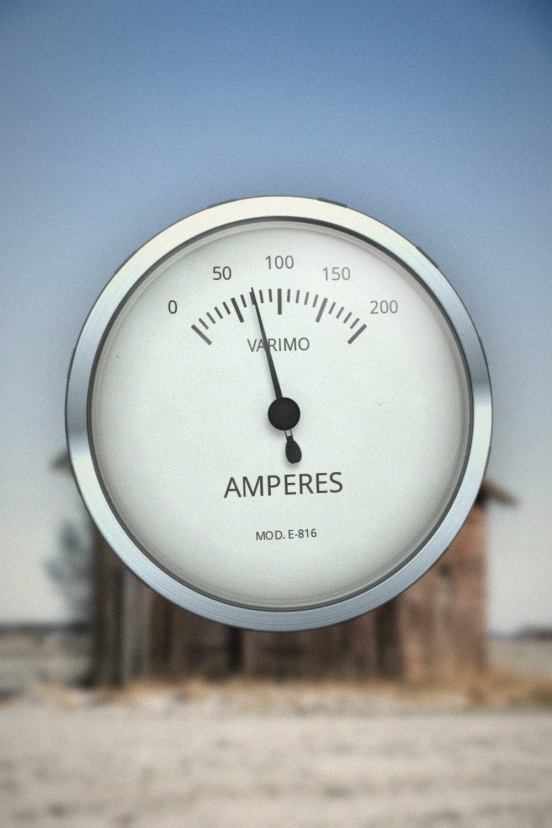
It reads 70 A
